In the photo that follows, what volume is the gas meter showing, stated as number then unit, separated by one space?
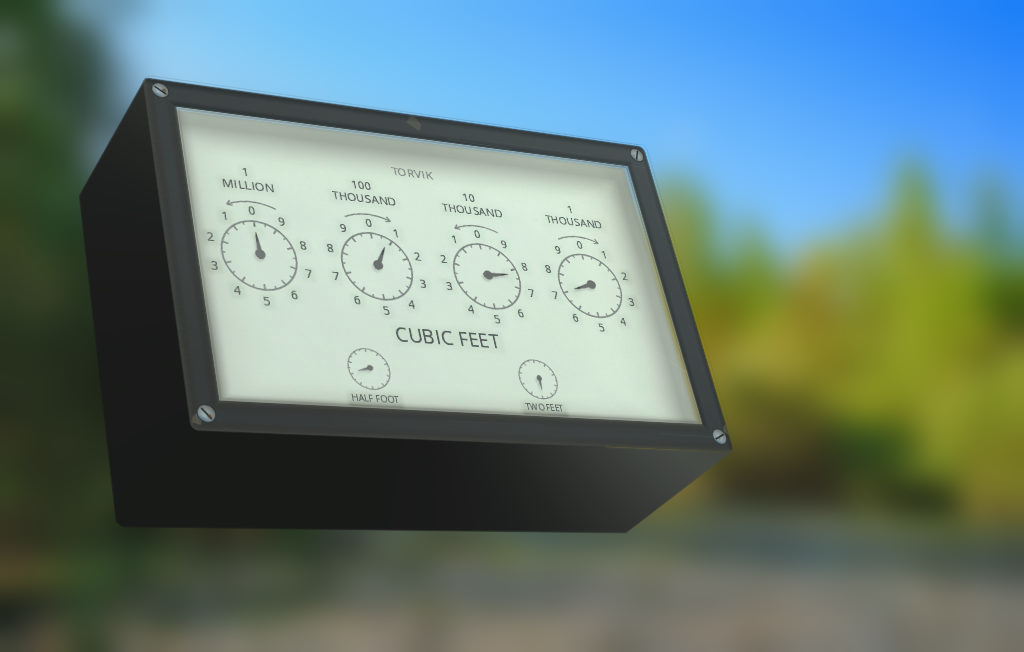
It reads 7700 ft³
